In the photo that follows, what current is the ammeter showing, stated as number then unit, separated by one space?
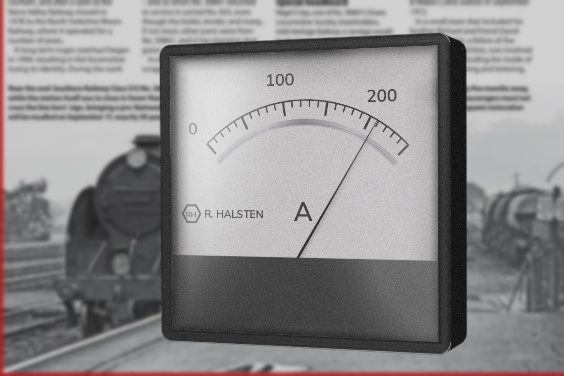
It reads 210 A
